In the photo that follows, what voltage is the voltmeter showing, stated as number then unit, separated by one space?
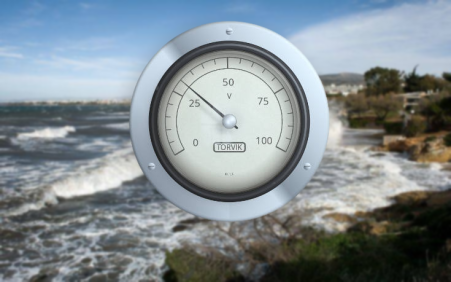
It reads 30 V
